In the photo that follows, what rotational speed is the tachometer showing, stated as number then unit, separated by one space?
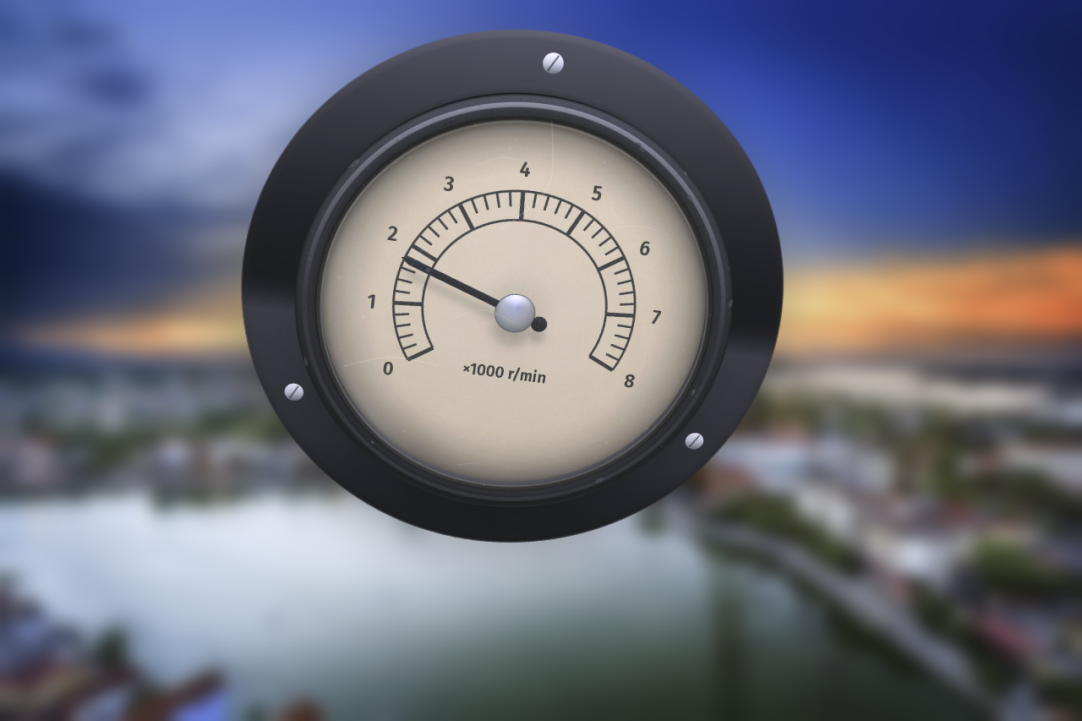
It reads 1800 rpm
